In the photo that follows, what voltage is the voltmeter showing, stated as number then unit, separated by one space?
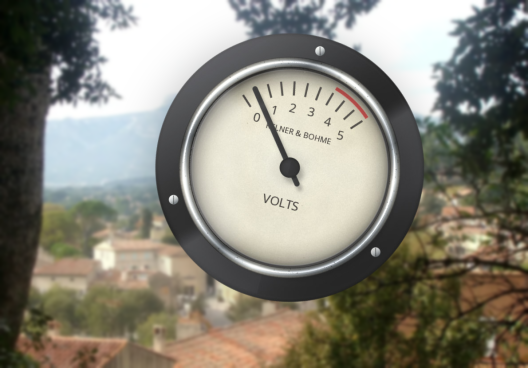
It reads 0.5 V
